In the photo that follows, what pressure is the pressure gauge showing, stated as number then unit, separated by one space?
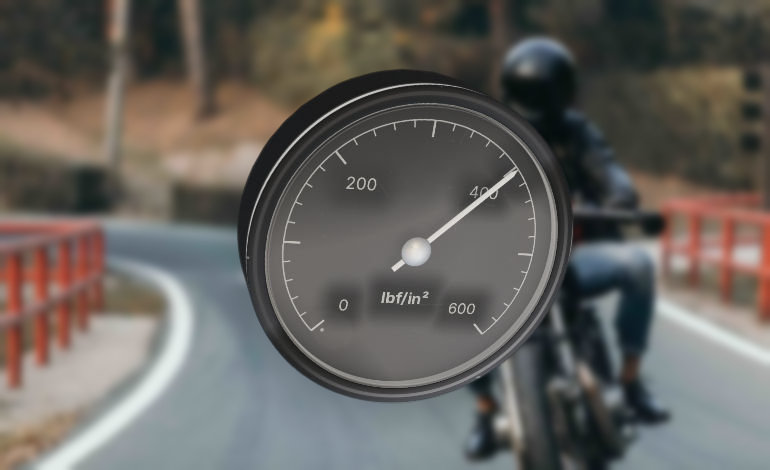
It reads 400 psi
